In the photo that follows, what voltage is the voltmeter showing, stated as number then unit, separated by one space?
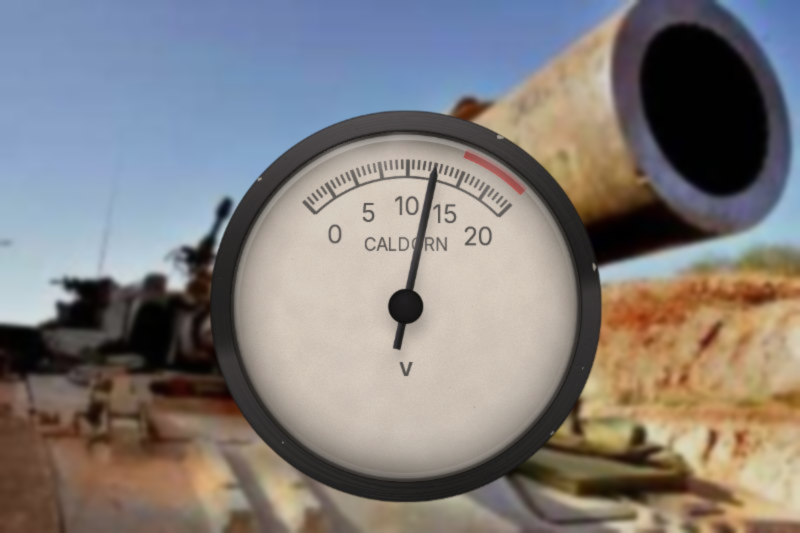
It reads 12.5 V
